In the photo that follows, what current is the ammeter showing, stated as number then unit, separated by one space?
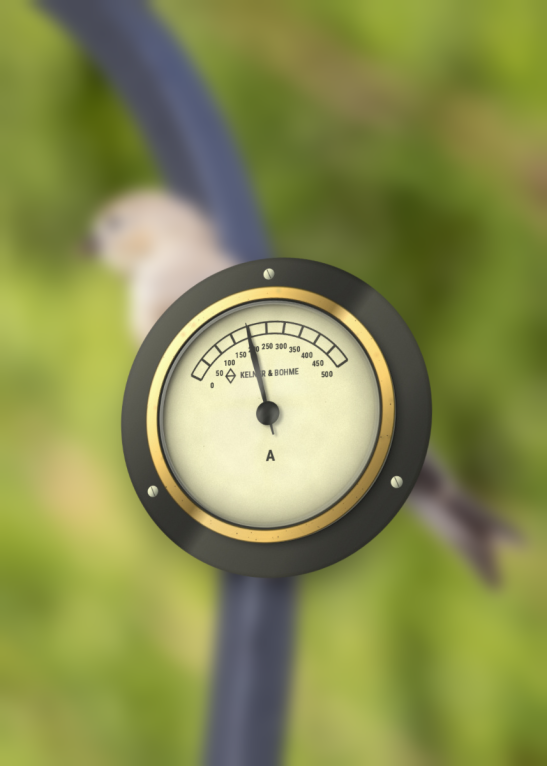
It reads 200 A
